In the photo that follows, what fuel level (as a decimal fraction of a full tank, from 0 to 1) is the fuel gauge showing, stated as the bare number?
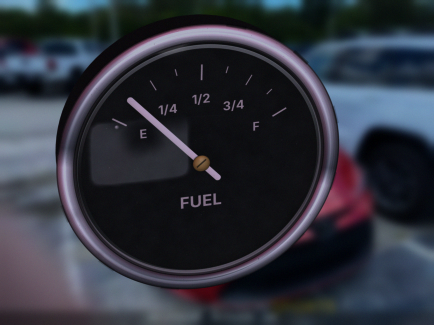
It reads 0.125
